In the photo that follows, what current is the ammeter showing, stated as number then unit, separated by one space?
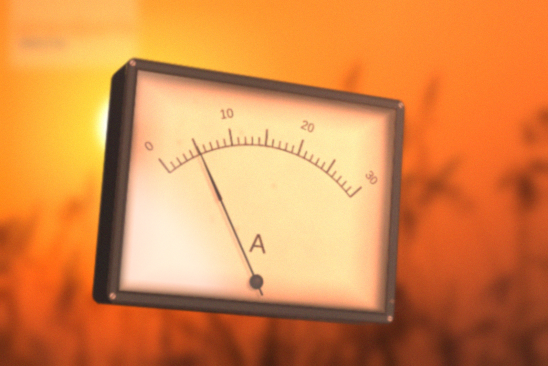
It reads 5 A
